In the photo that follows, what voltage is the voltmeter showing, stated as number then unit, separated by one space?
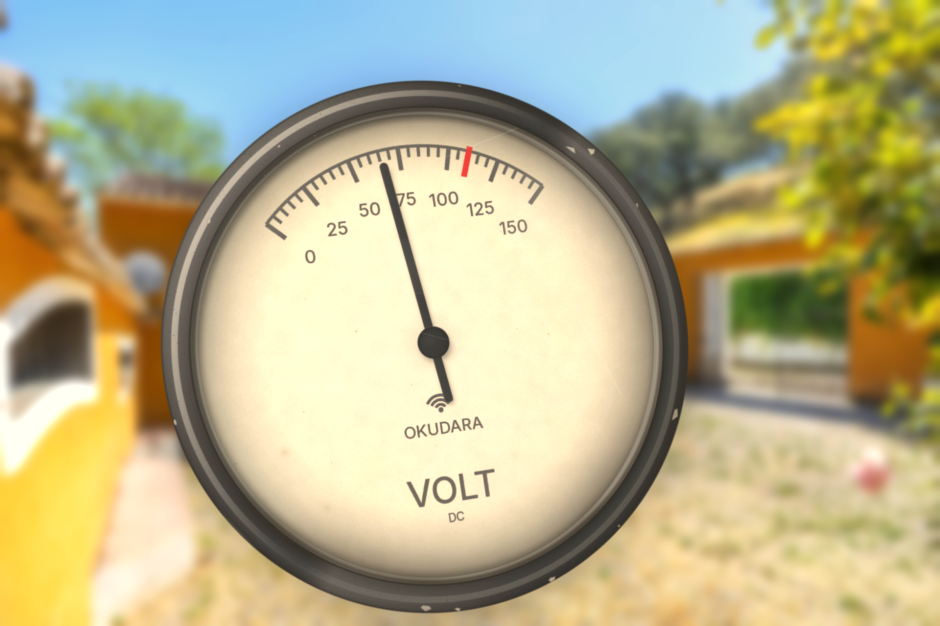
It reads 65 V
